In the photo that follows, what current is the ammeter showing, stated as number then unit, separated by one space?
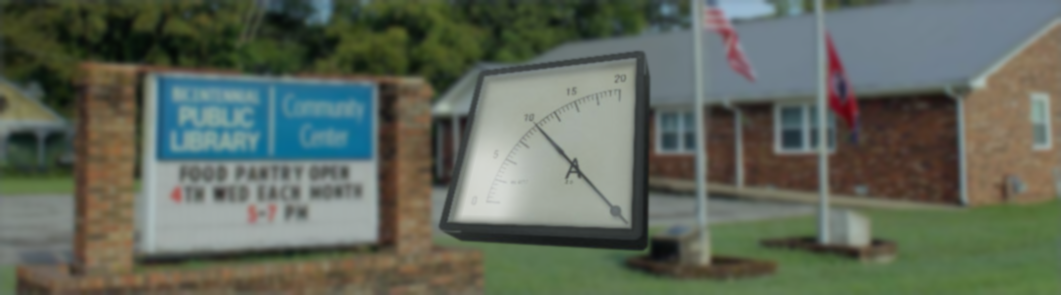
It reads 10 A
